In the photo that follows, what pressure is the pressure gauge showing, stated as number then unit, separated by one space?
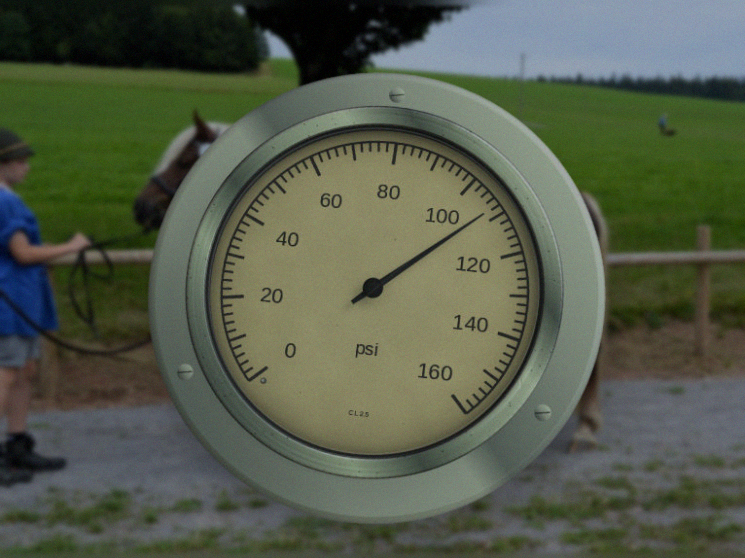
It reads 108 psi
